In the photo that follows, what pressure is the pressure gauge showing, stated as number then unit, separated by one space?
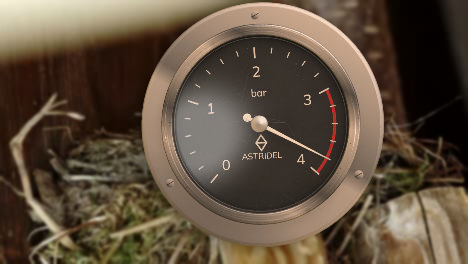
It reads 3.8 bar
